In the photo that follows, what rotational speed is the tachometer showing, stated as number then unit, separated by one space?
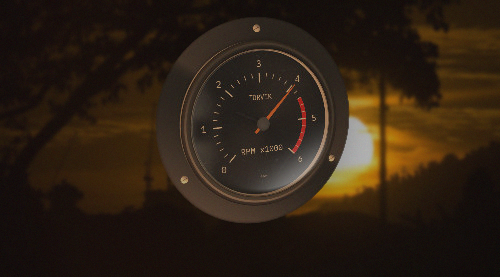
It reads 4000 rpm
